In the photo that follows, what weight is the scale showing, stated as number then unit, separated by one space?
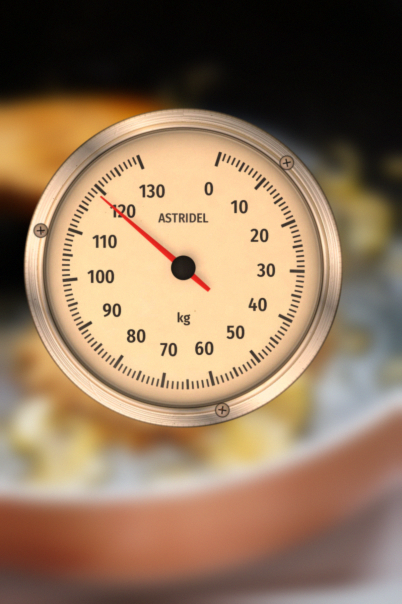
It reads 119 kg
